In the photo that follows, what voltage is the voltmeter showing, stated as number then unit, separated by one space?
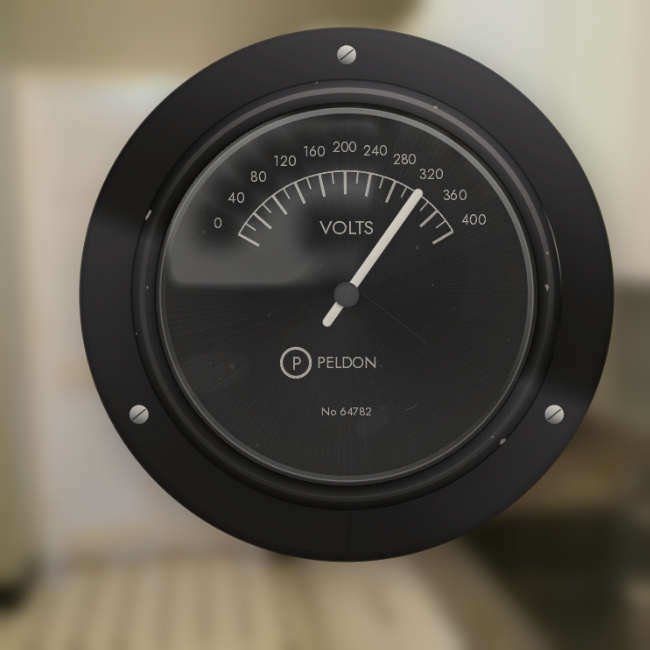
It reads 320 V
